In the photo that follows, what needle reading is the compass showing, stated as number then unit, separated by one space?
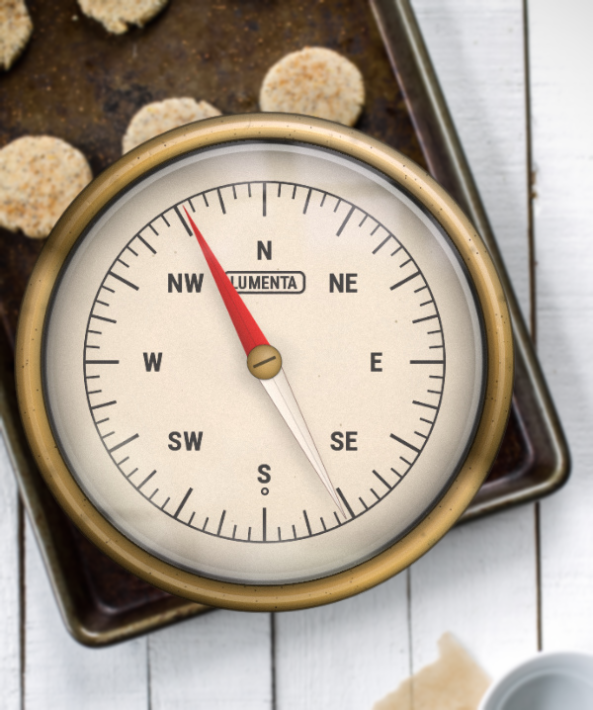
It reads 332.5 °
